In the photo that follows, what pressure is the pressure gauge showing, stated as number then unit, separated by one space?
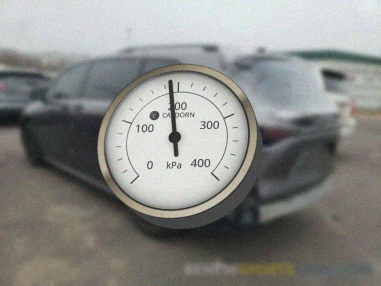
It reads 190 kPa
